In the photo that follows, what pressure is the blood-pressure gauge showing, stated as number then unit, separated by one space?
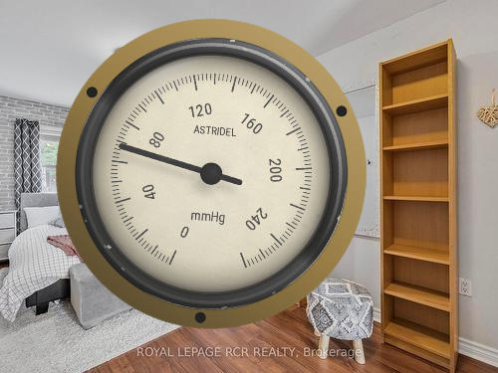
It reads 68 mmHg
